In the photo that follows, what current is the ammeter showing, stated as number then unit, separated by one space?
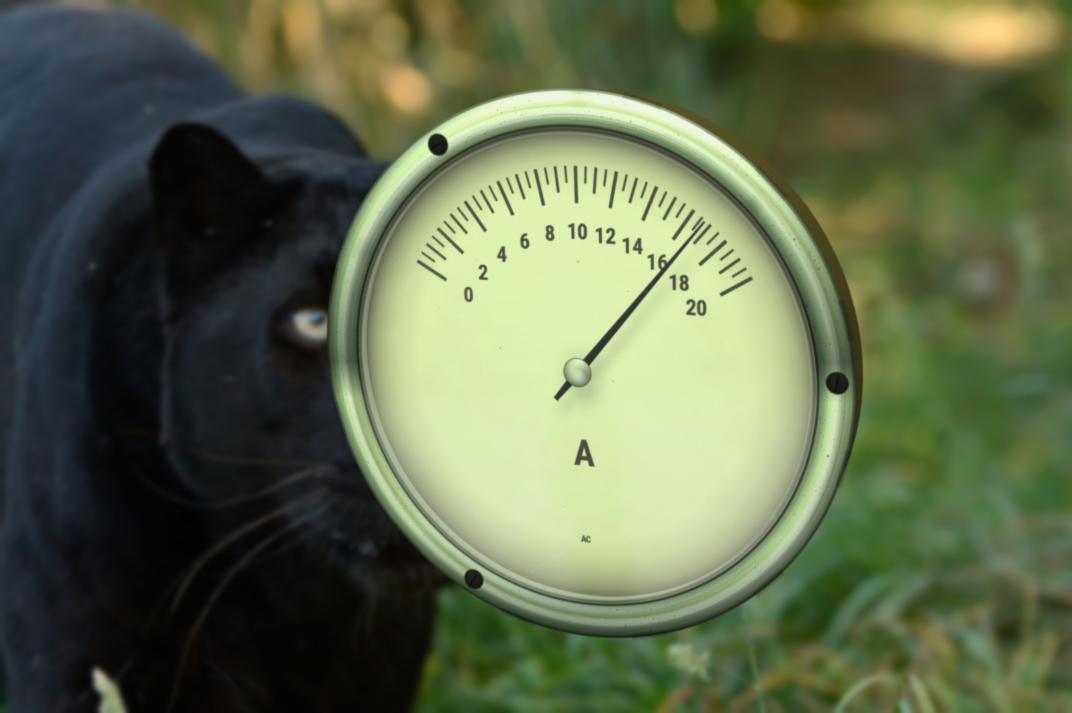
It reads 16.75 A
